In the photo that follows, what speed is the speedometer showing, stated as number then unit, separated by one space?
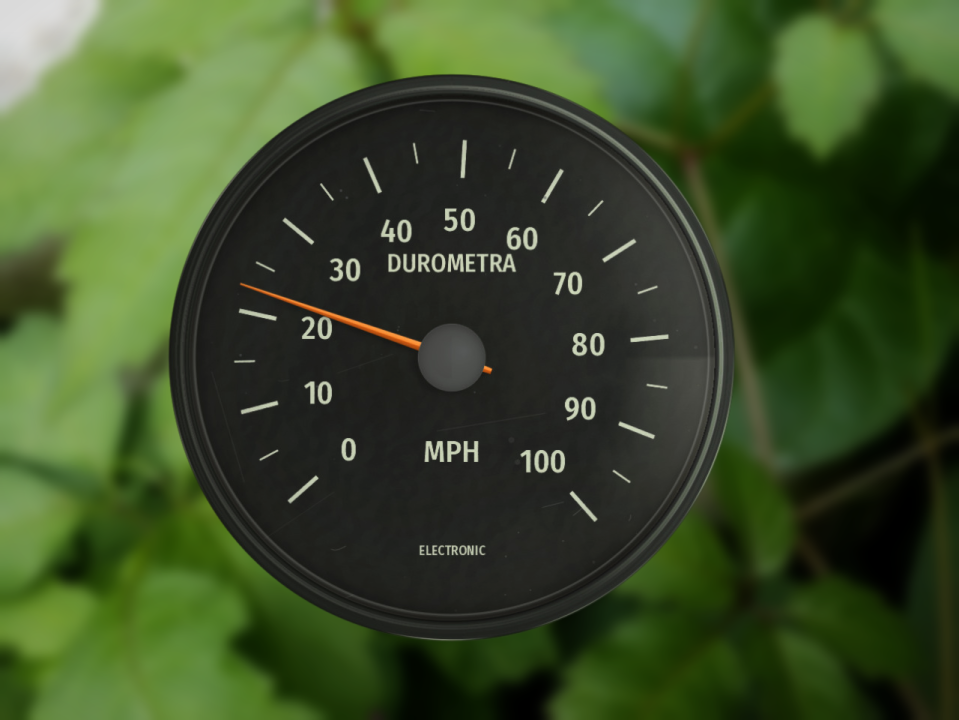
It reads 22.5 mph
